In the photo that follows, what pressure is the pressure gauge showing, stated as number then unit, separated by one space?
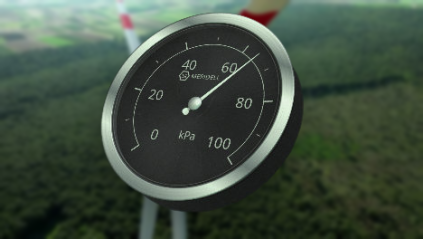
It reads 65 kPa
